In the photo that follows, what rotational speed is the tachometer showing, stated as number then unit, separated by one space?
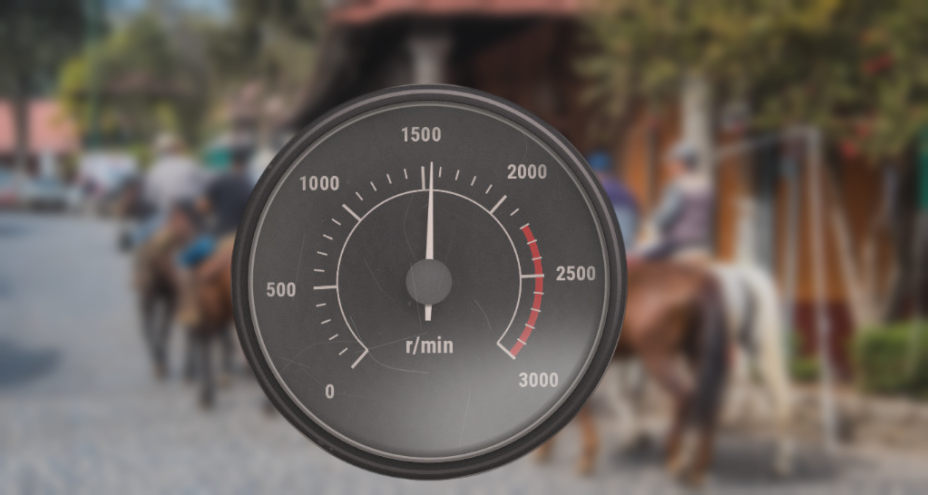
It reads 1550 rpm
